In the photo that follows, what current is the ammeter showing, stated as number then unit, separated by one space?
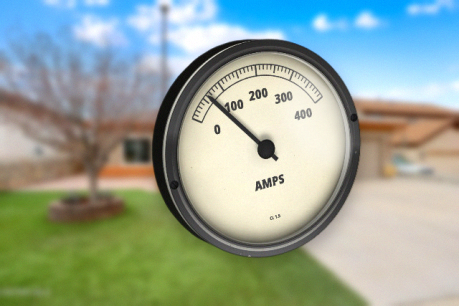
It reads 60 A
